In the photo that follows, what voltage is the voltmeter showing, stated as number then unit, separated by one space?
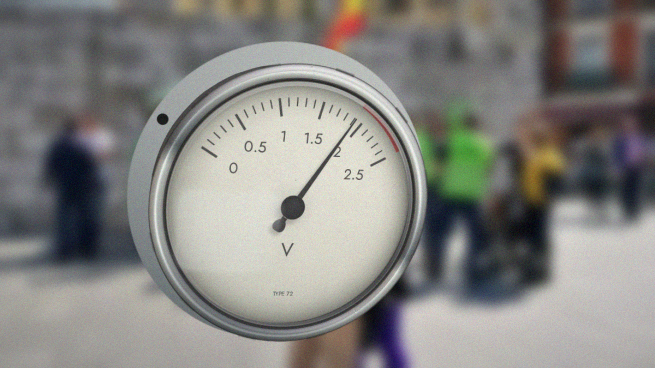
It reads 1.9 V
